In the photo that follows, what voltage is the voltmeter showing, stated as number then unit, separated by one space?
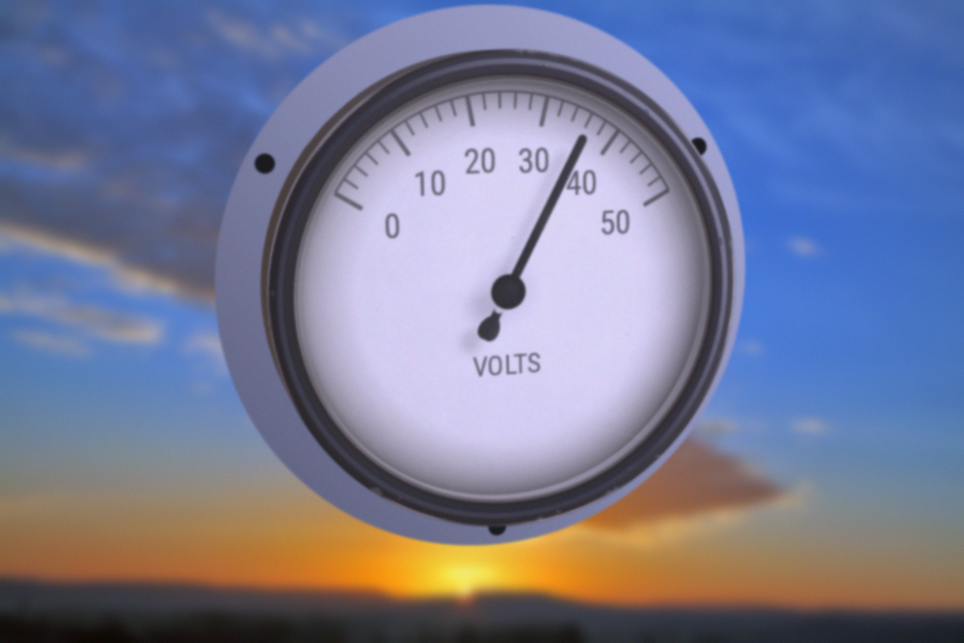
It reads 36 V
